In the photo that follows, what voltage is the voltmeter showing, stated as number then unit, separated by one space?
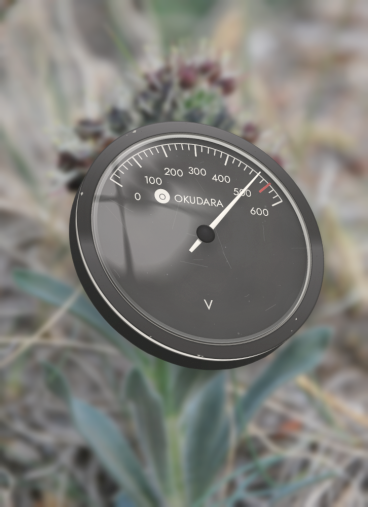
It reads 500 V
